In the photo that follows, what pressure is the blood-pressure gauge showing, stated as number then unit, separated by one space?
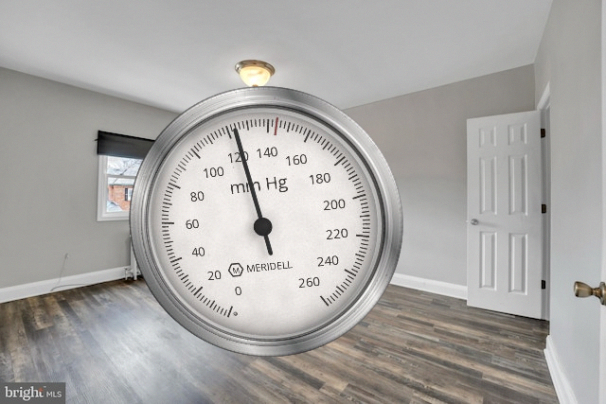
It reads 124 mmHg
